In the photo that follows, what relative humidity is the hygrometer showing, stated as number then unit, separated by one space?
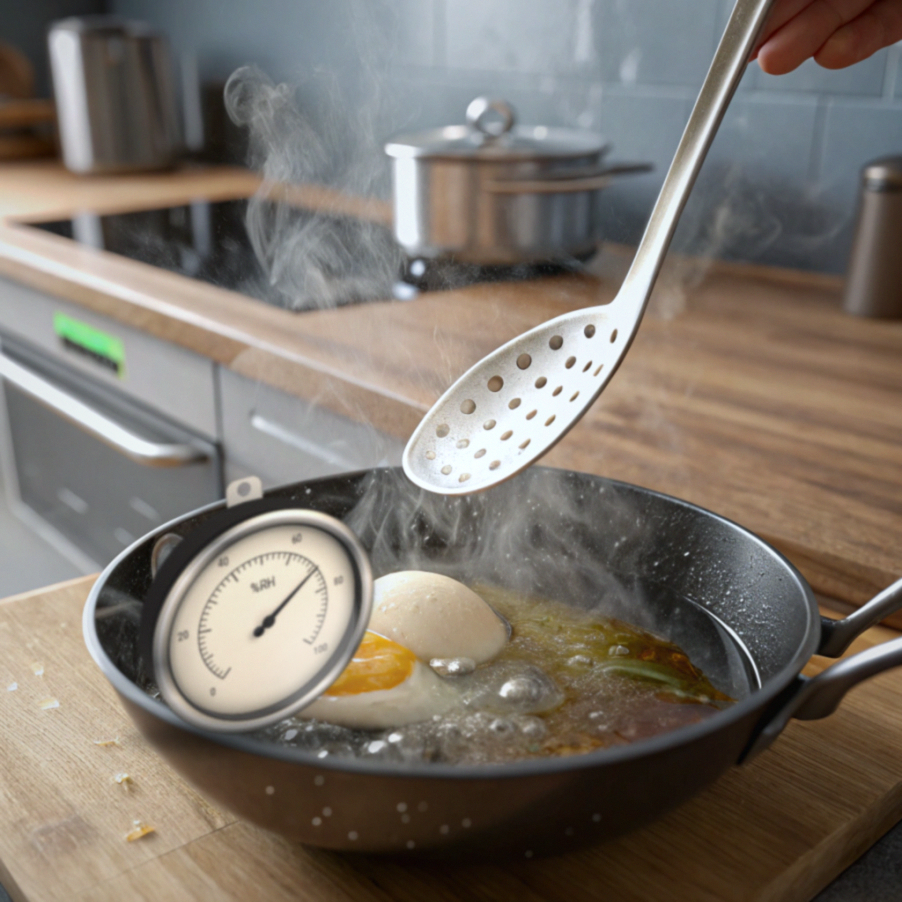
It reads 70 %
